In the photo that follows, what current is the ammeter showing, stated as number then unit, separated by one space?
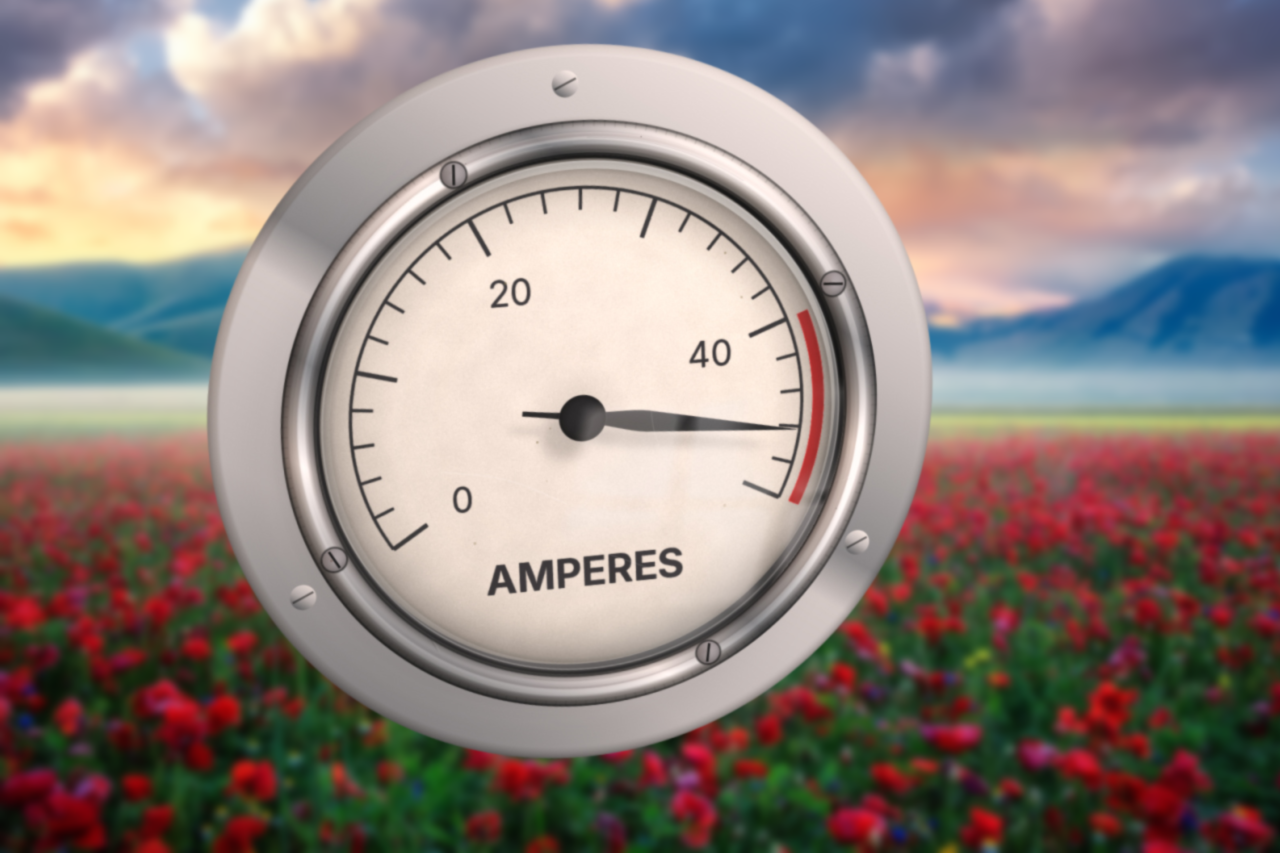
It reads 46 A
